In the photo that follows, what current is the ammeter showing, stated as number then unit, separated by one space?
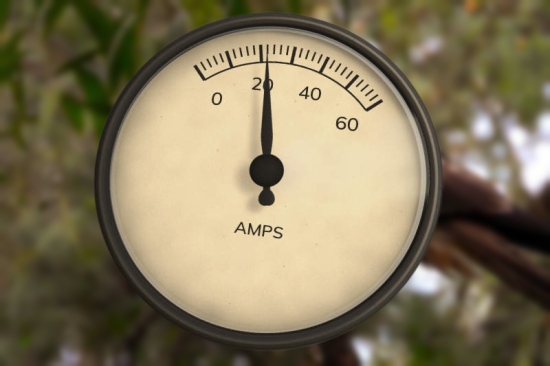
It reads 22 A
